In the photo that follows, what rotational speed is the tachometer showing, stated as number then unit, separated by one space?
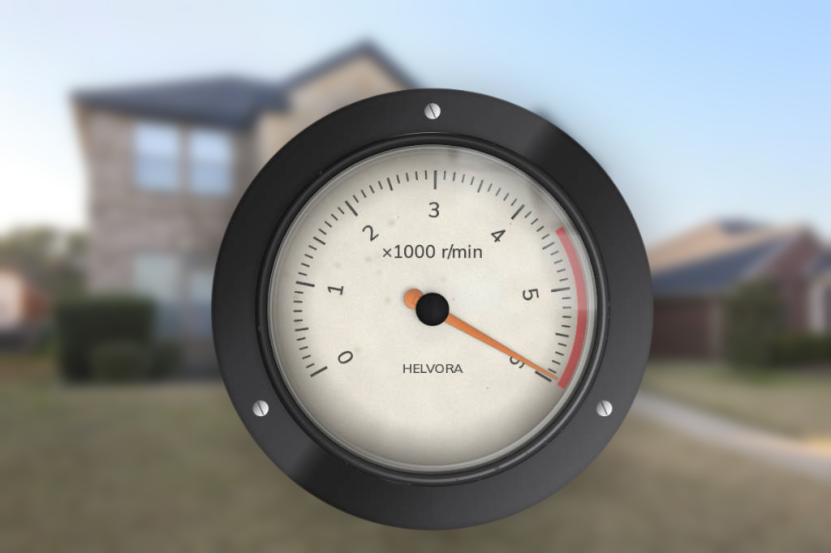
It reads 5950 rpm
